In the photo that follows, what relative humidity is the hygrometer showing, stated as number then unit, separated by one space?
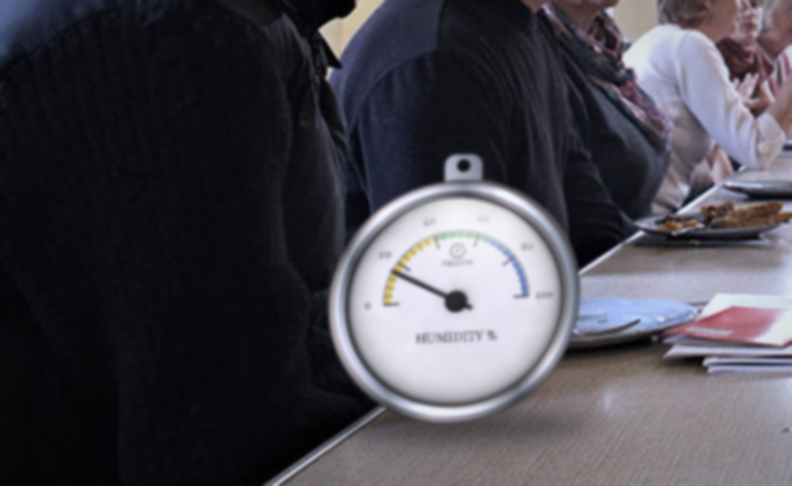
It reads 16 %
